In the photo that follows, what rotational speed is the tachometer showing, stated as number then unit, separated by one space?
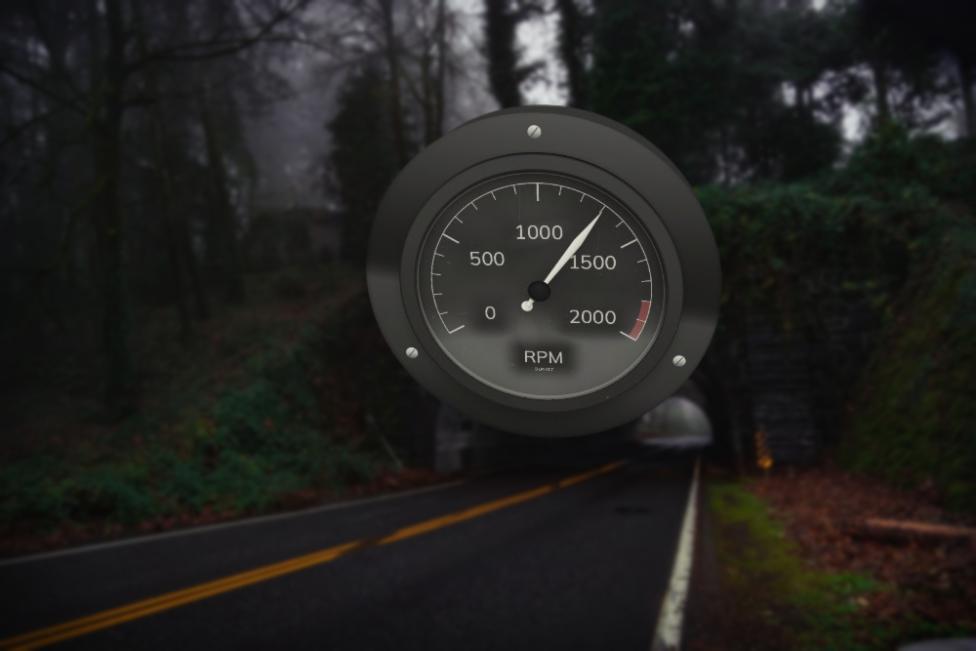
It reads 1300 rpm
